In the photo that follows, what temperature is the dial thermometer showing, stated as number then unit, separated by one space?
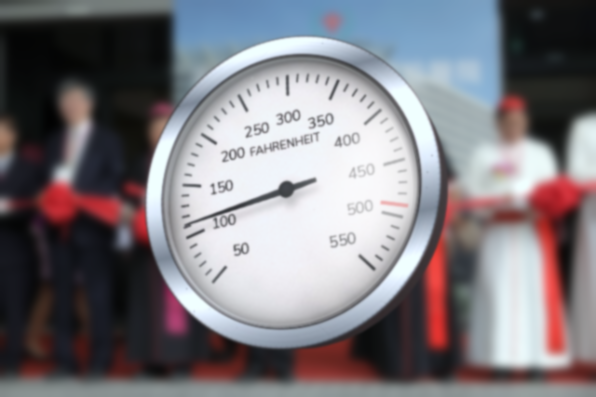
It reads 110 °F
